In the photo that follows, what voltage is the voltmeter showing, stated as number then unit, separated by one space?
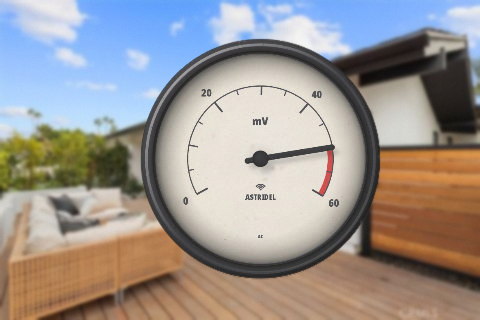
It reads 50 mV
